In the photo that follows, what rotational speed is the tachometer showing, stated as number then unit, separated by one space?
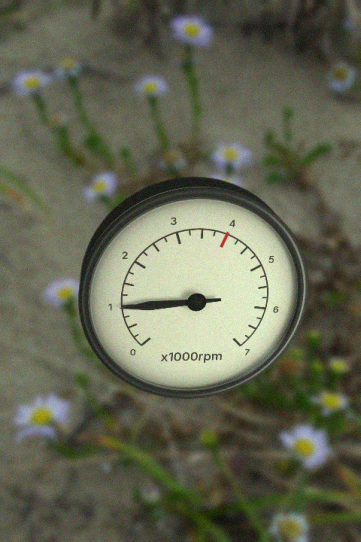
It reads 1000 rpm
